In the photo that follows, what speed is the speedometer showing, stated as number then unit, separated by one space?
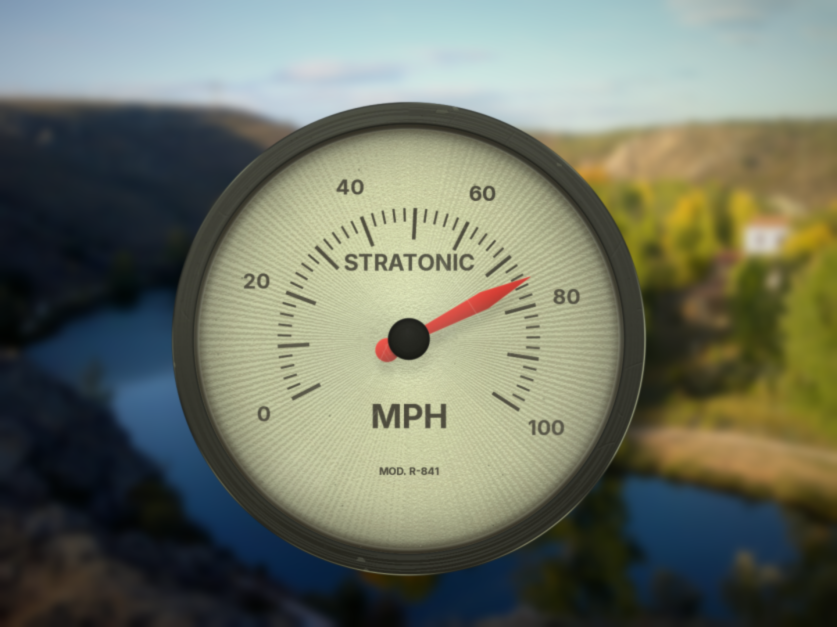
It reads 75 mph
